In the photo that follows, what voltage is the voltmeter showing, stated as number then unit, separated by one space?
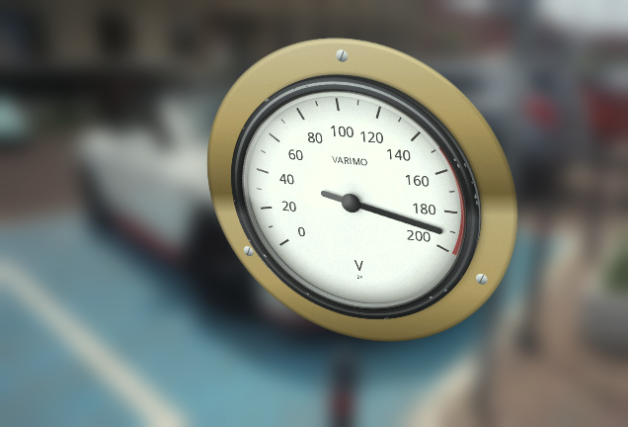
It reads 190 V
